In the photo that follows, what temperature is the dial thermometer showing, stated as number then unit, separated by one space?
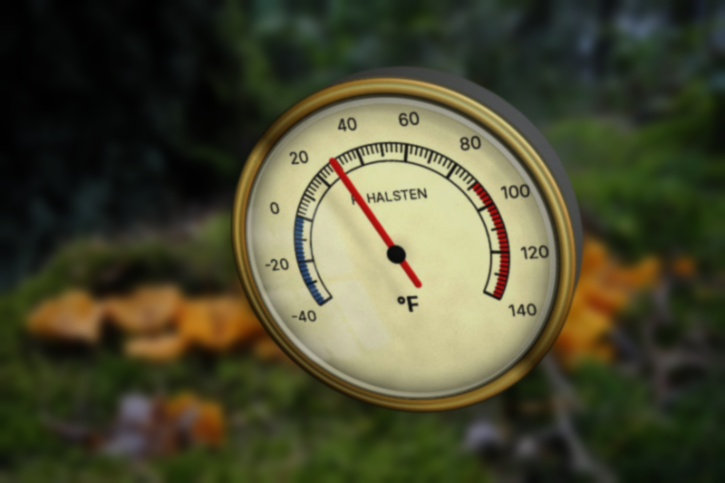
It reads 30 °F
